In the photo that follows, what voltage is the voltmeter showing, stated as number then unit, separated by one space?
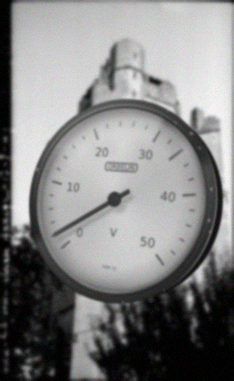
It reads 2 V
